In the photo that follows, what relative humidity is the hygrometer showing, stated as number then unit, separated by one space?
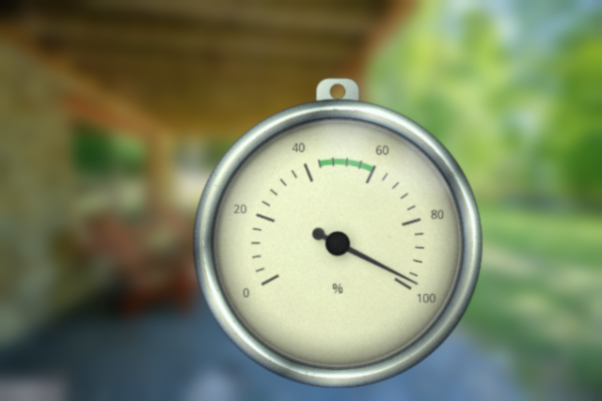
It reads 98 %
